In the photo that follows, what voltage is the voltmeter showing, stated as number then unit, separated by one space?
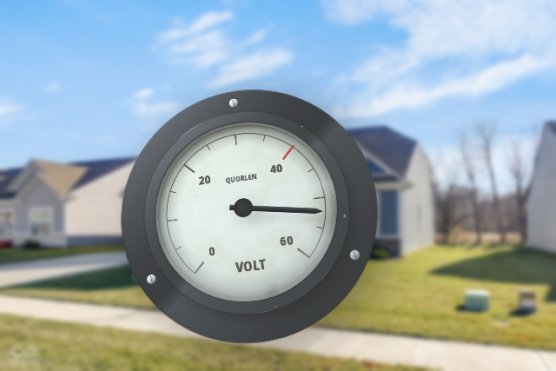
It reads 52.5 V
